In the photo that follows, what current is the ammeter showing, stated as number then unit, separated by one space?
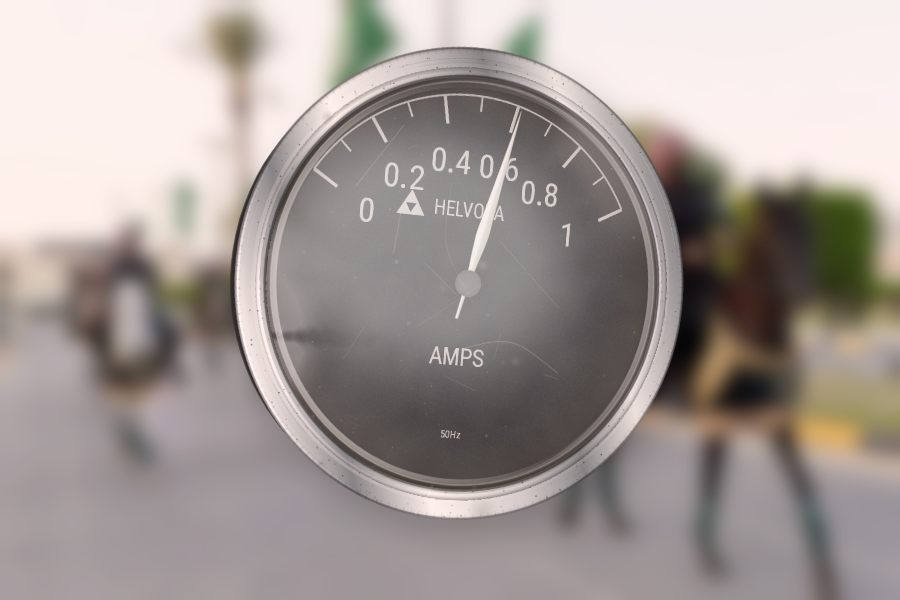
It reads 0.6 A
